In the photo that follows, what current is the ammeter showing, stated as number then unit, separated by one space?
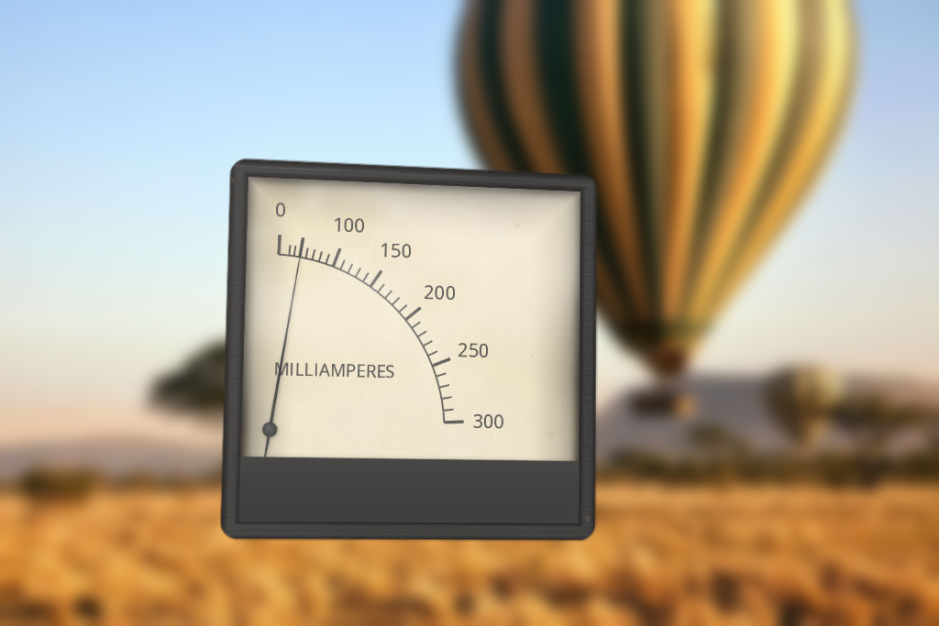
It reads 50 mA
